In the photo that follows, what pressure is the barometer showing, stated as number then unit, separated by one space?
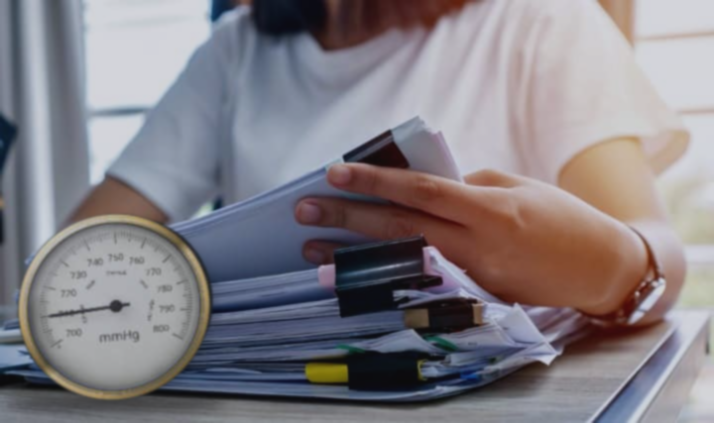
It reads 710 mmHg
